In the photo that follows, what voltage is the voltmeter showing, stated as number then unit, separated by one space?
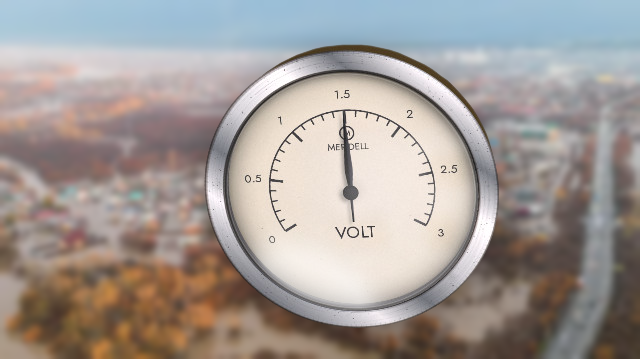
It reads 1.5 V
